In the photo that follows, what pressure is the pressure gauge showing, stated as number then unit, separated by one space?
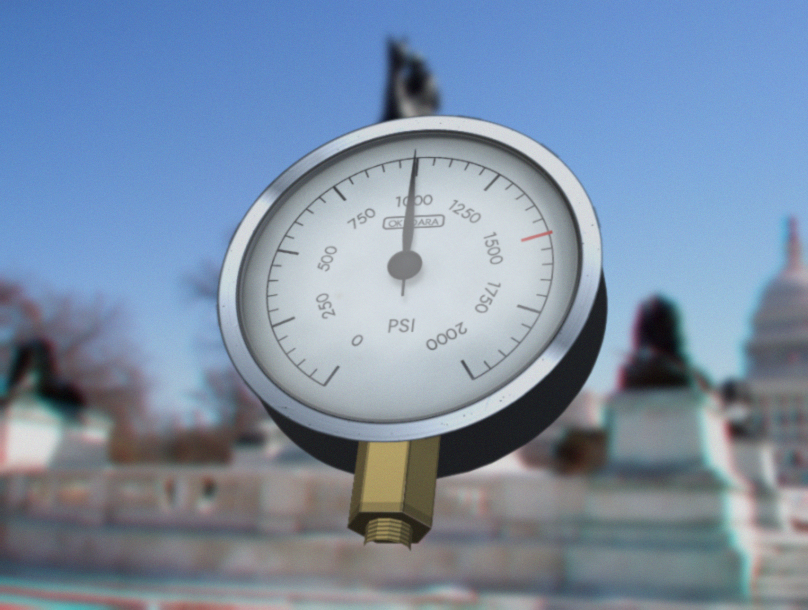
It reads 1000 psi
